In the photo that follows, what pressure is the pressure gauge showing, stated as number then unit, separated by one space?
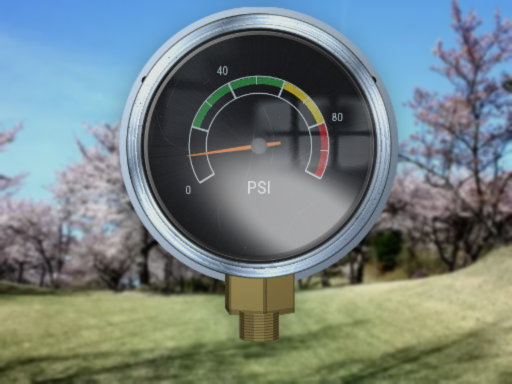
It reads 10 psi
